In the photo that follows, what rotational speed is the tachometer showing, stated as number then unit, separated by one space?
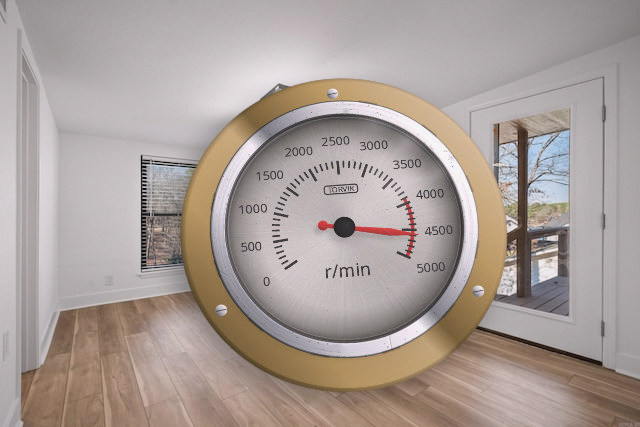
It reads 4600 rpm
